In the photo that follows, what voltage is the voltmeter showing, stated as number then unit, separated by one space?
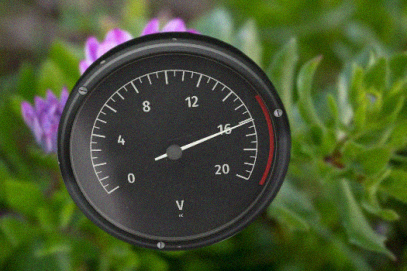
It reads 16 V
